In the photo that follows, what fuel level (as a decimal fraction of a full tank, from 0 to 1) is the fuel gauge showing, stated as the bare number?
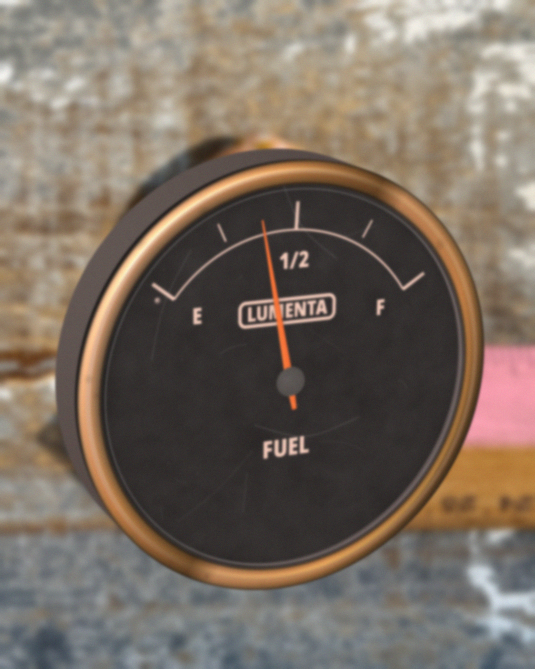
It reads 0.375
